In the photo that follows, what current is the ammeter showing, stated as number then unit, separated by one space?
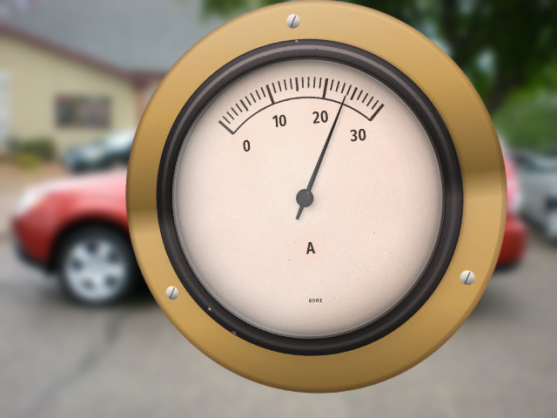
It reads 24 A
